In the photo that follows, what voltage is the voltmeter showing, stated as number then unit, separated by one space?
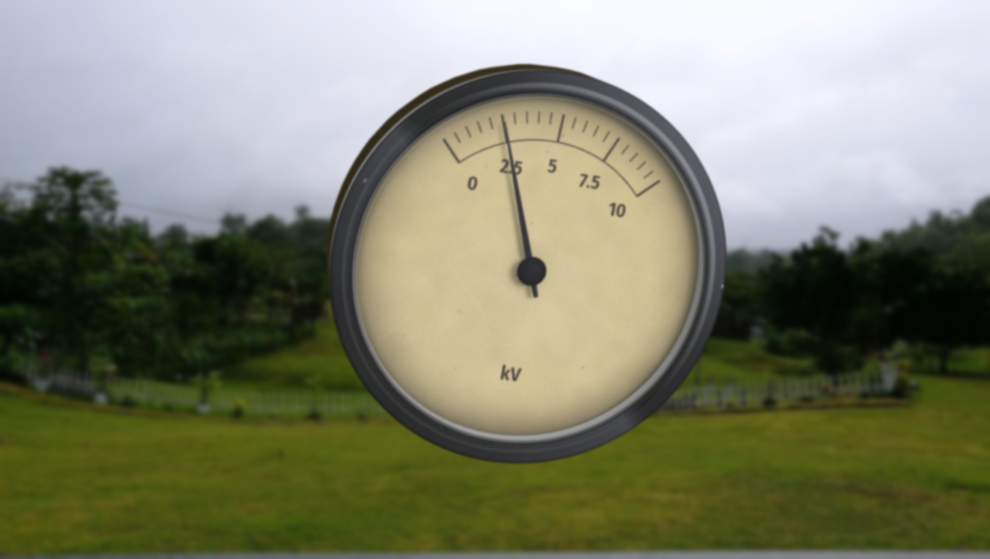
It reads 2.5 kV
